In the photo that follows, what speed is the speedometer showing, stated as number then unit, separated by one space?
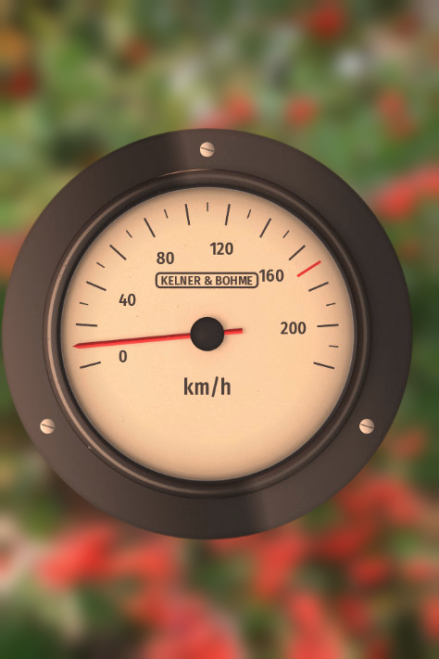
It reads 10 km/h
